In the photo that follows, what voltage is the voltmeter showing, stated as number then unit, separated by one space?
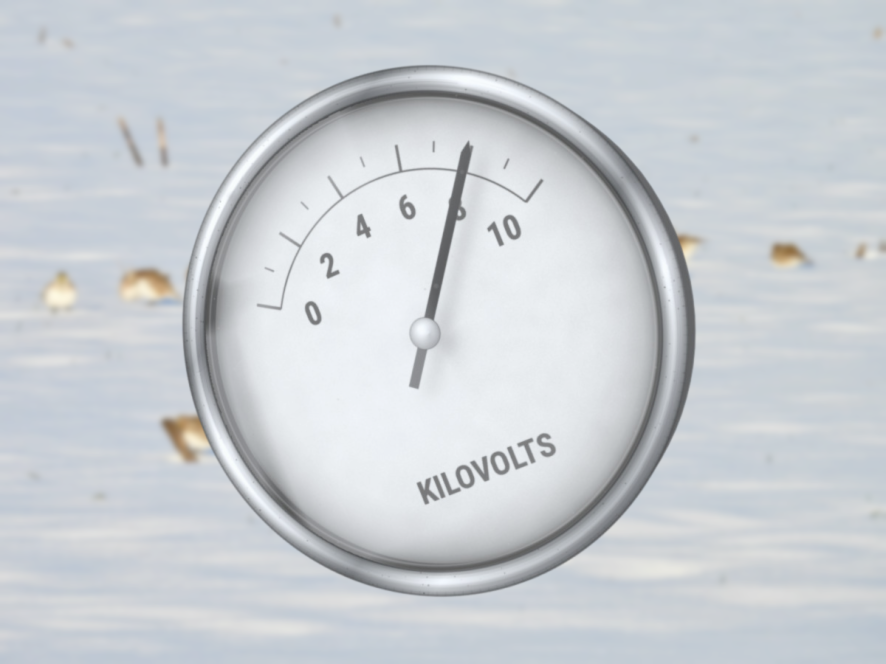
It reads 8 kV
